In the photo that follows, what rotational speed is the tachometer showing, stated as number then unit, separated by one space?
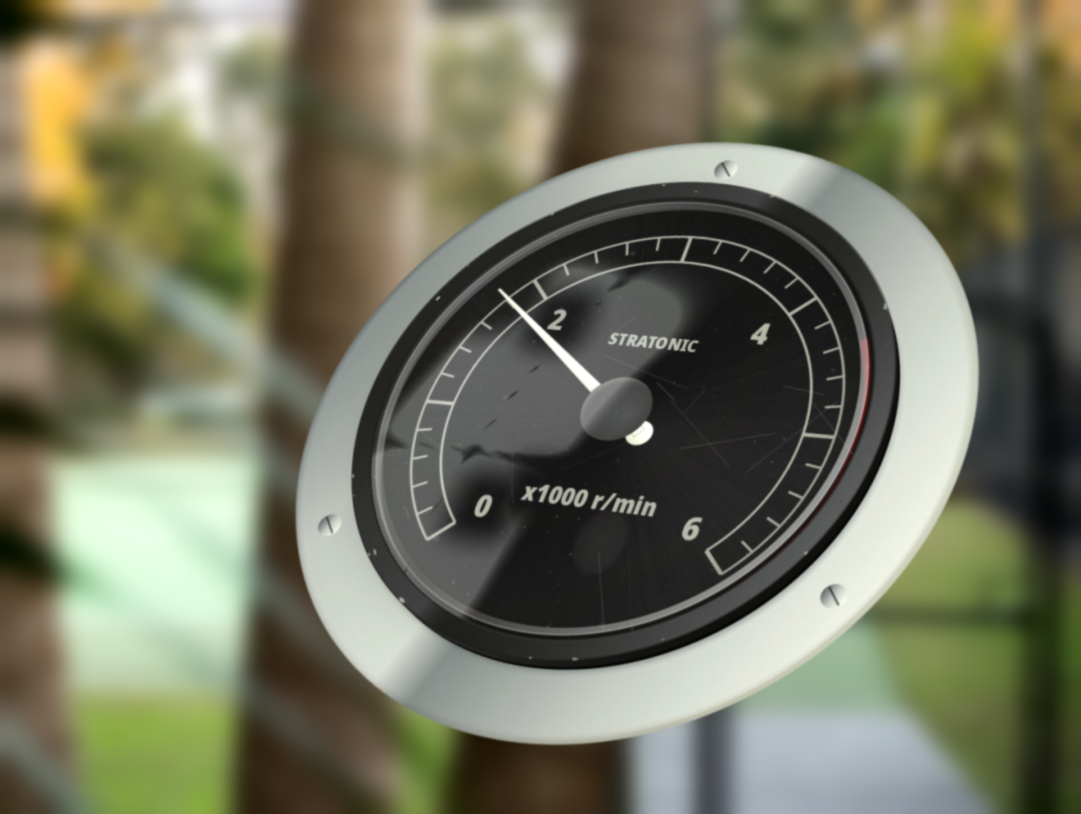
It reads 1800 rpm
